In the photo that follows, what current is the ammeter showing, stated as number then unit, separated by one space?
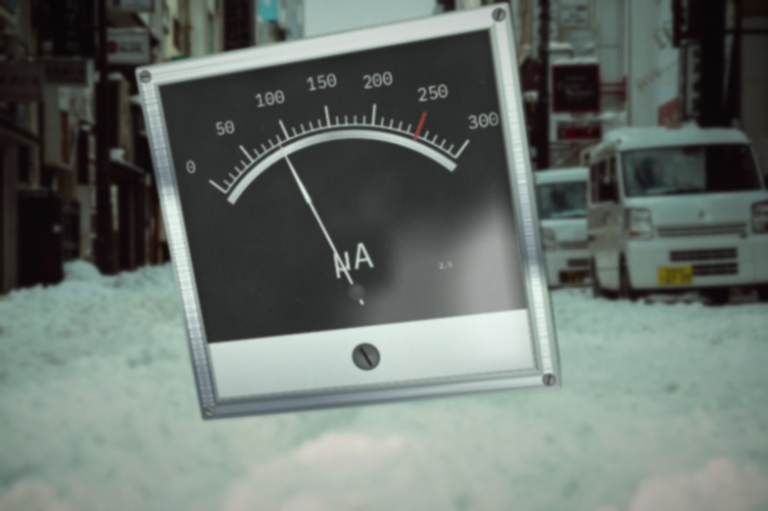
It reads 90 µA
